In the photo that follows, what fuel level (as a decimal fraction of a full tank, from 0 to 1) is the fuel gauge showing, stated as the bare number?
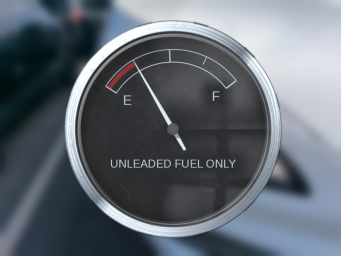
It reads 0.25
